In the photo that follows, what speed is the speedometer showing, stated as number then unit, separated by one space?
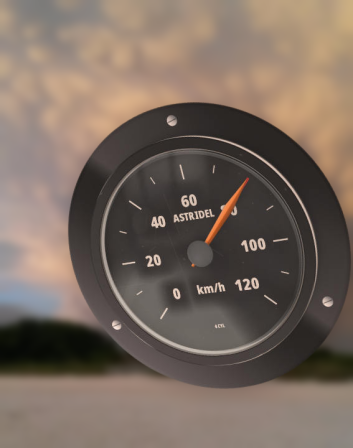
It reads 80 km/h
